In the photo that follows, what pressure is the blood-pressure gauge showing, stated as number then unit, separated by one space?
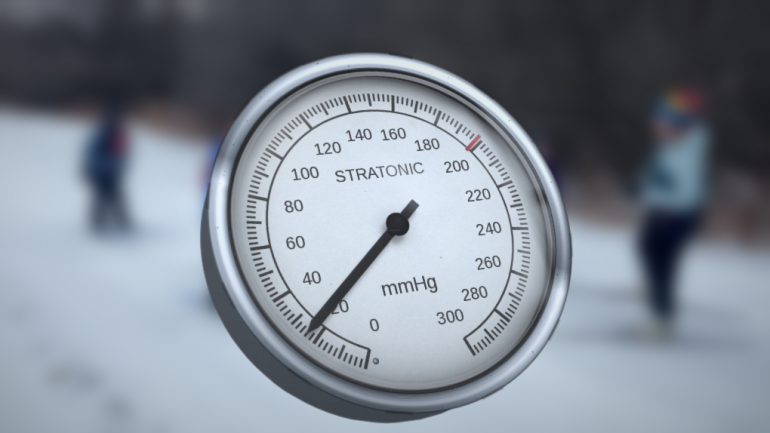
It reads 24 mmHg
